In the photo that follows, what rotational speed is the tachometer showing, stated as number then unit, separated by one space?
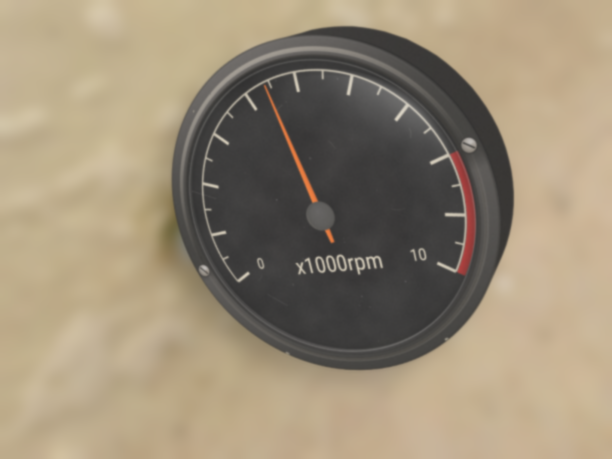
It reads 4500 rpm
